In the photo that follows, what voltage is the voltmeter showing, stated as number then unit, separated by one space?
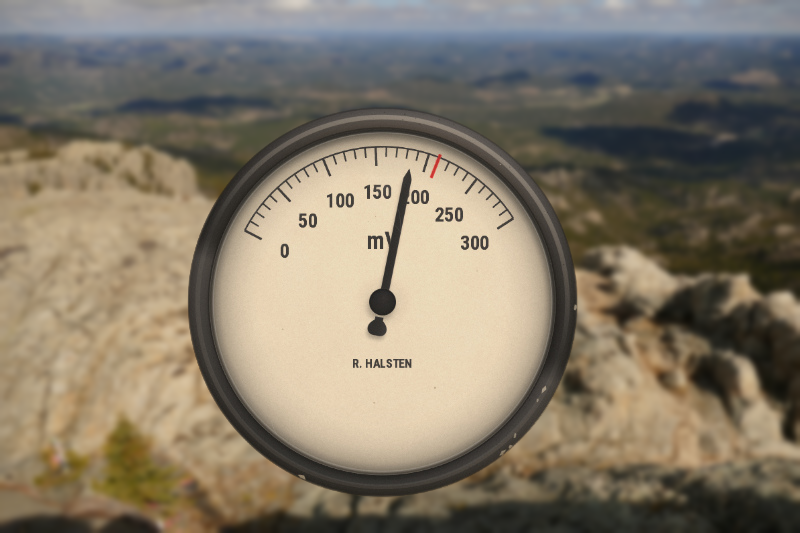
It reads 185 mV
